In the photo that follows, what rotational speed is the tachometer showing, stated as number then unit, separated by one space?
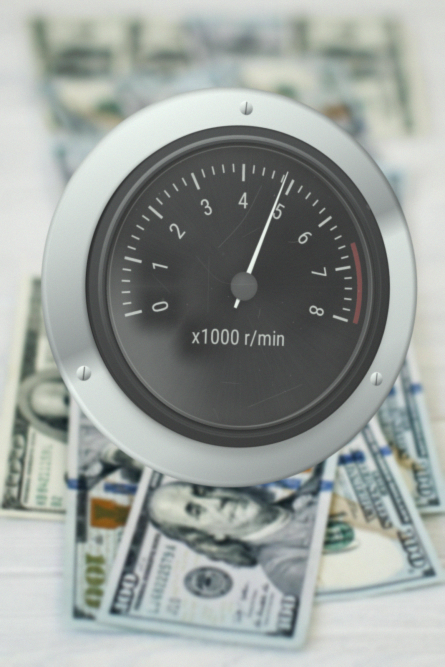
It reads 4800 rpm
